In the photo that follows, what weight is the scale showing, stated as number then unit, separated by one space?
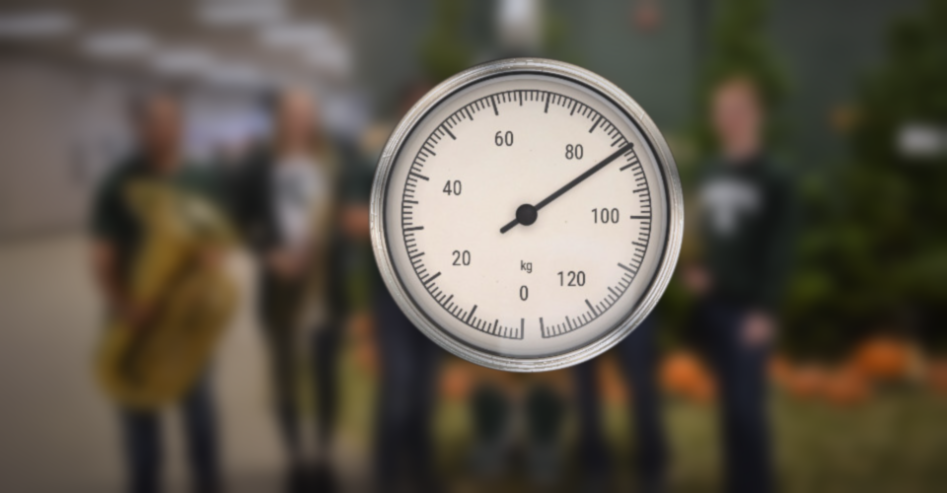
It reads 87 kg
